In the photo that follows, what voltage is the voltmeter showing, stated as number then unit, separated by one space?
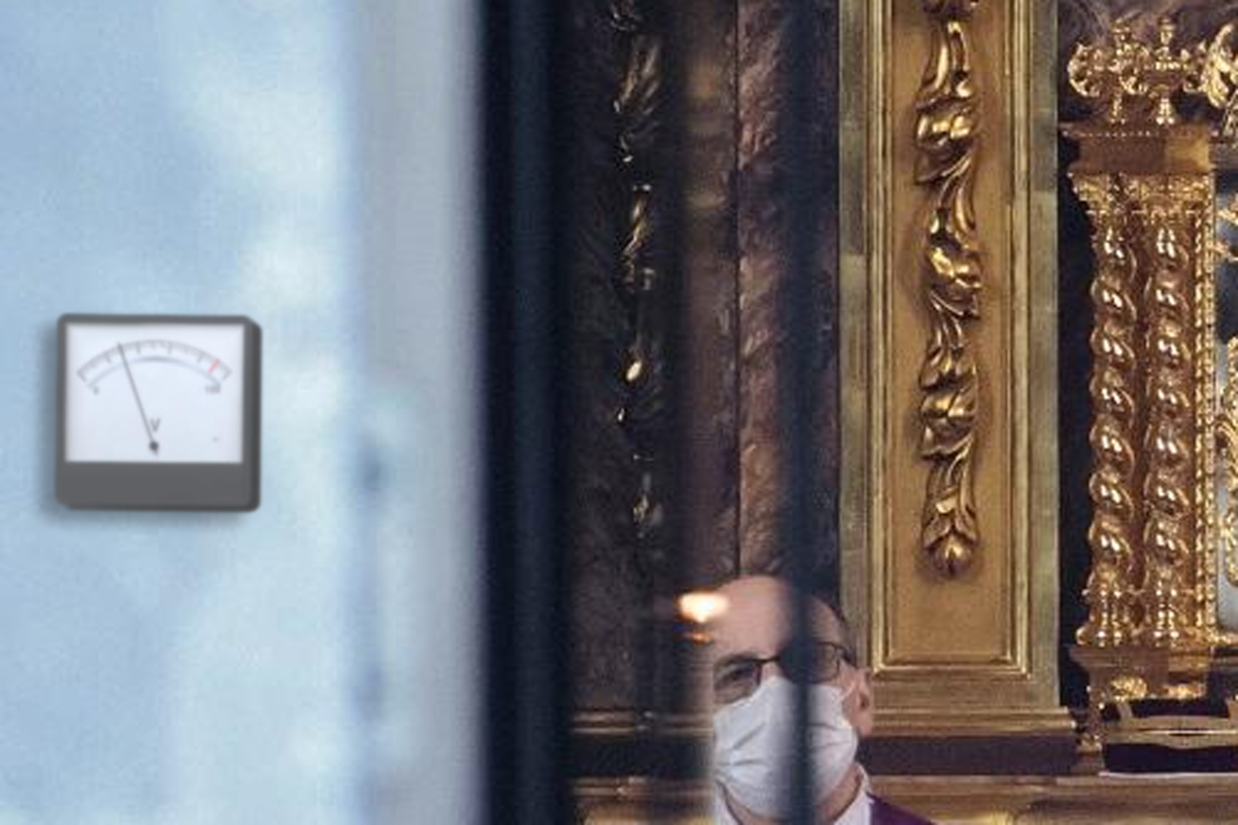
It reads 30 V
